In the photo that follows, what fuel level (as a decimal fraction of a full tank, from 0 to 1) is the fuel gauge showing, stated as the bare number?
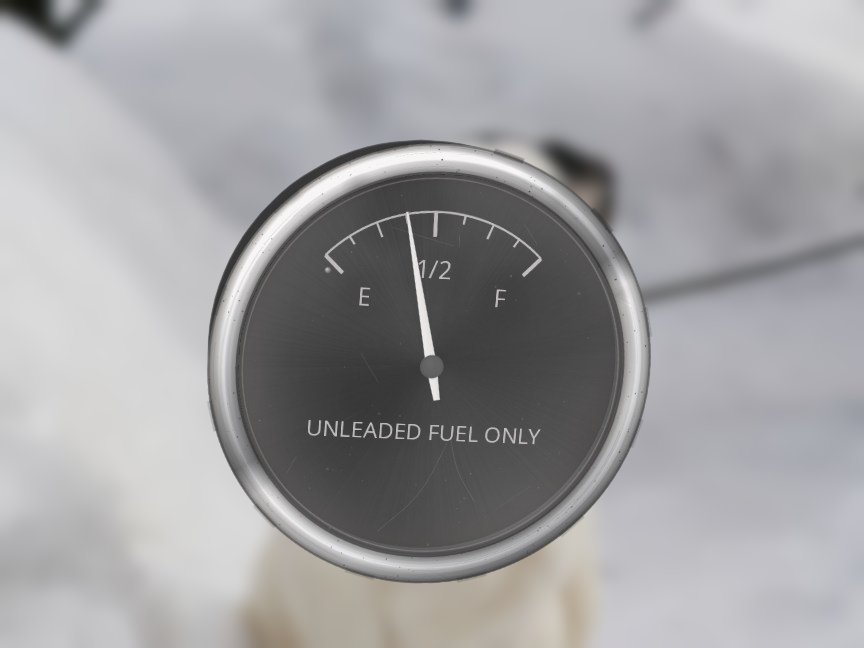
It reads 0.375
